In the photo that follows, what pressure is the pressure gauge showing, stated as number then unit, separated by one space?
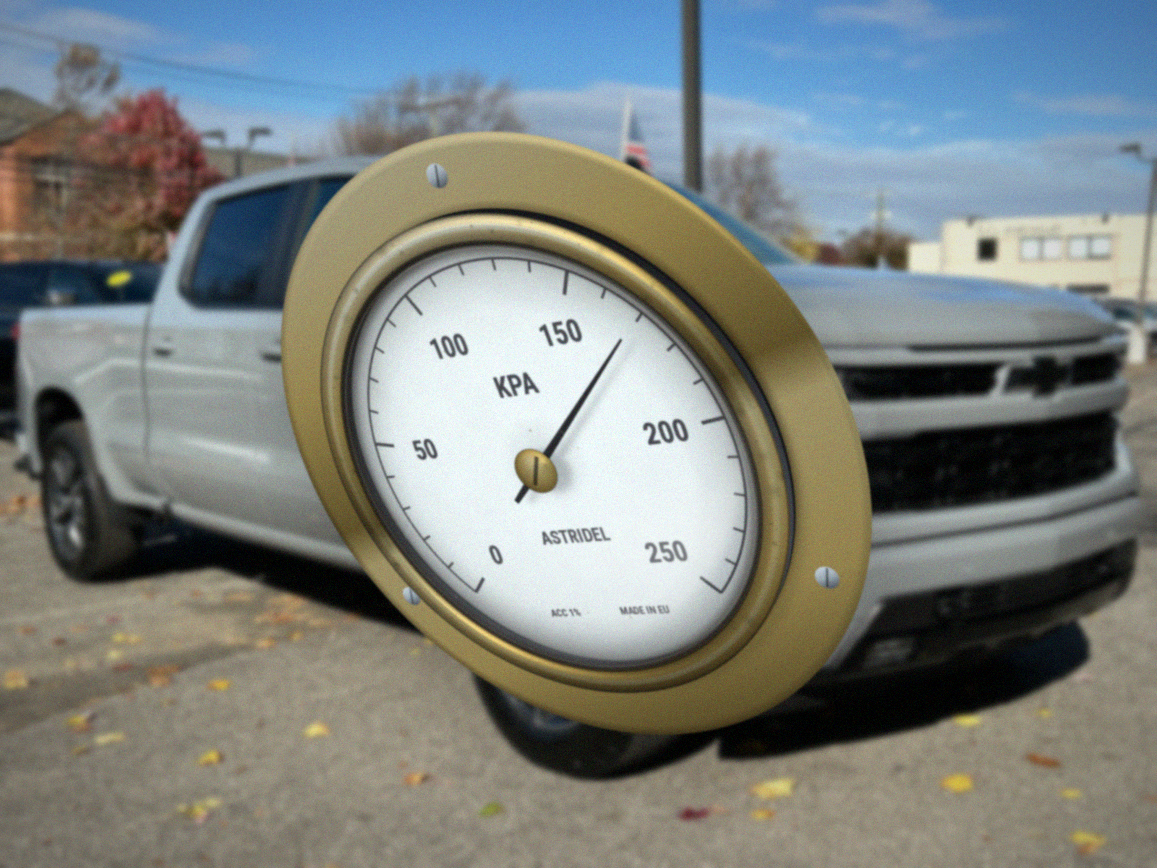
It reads 170 kPa
